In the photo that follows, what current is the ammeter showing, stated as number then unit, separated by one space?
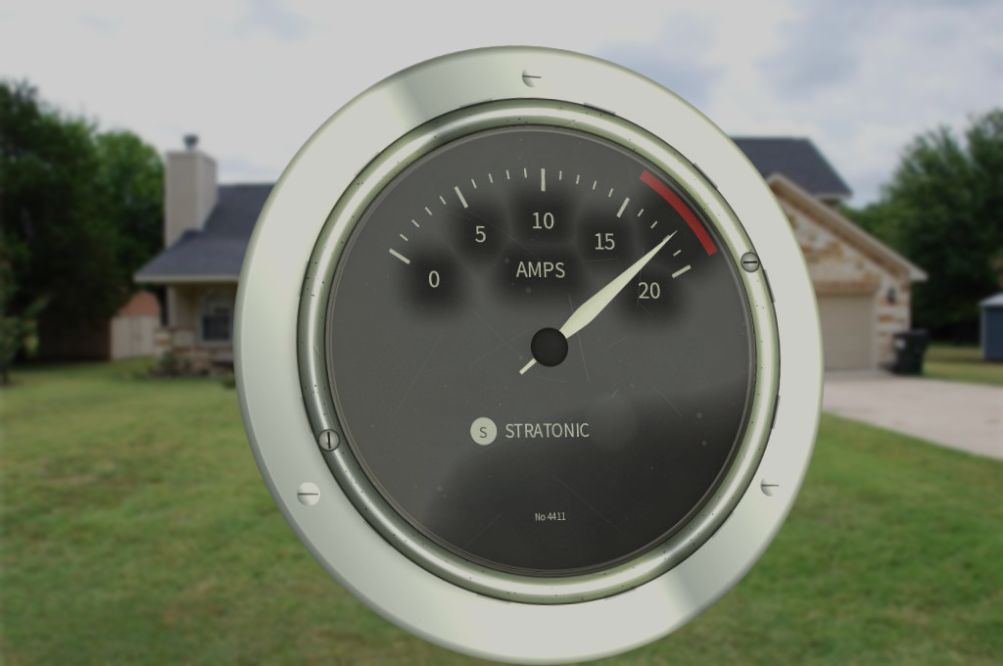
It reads 18 A
